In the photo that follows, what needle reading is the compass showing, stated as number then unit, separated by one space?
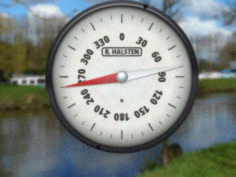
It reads 260 °
